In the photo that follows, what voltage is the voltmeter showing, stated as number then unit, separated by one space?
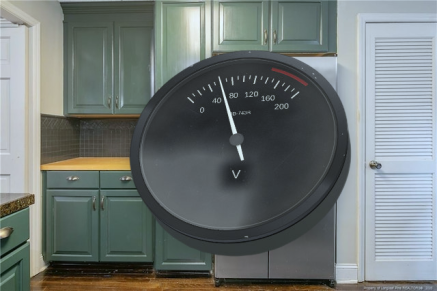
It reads 60 V
